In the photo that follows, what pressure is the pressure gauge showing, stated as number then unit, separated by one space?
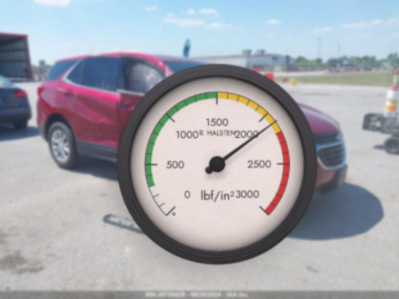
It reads 2100 psi
